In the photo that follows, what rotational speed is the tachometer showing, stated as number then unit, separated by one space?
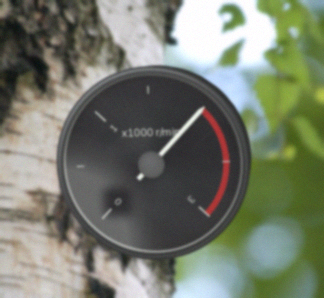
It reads 2000 rpm
